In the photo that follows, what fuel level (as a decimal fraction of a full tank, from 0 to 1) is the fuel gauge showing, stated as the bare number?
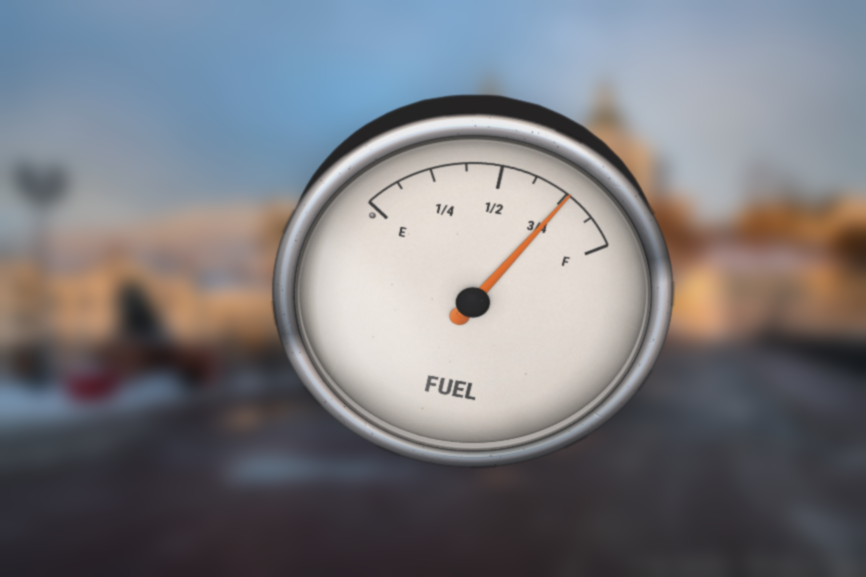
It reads 0.75
